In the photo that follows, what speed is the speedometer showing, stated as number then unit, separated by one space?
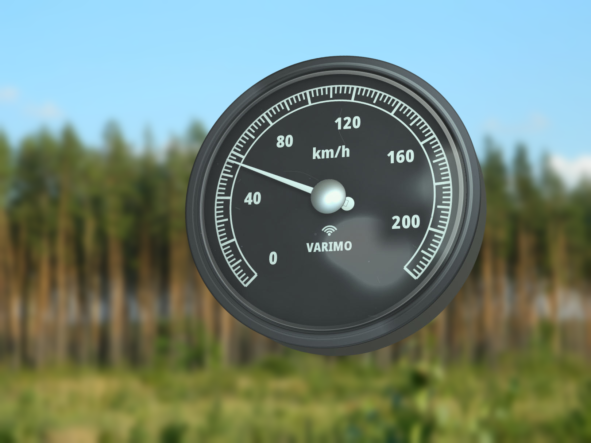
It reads 56 km/h
